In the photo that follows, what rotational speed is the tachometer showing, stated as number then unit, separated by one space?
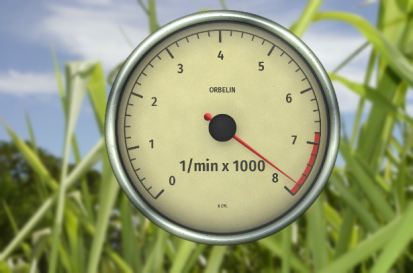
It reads 7800 rpm
